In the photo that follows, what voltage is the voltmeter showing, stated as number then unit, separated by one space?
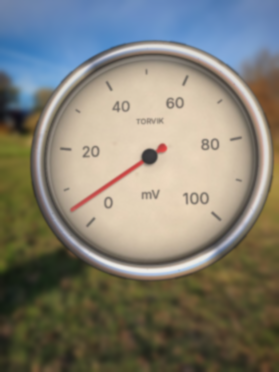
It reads 5 mV
